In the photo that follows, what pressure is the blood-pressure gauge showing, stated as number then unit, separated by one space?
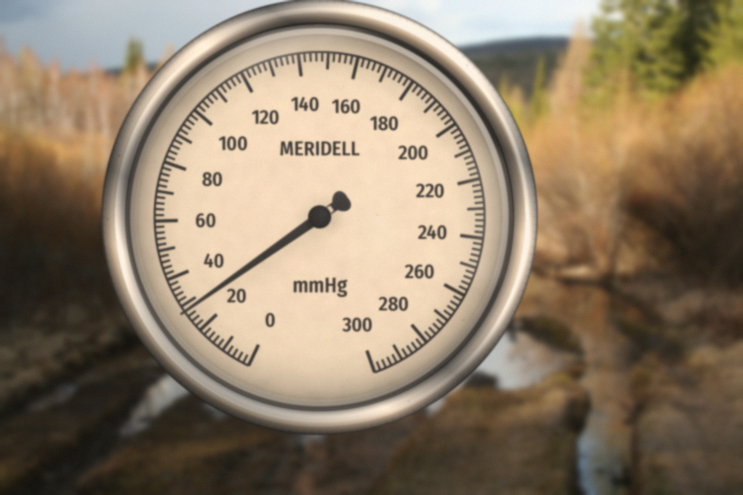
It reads 28 mmHg
